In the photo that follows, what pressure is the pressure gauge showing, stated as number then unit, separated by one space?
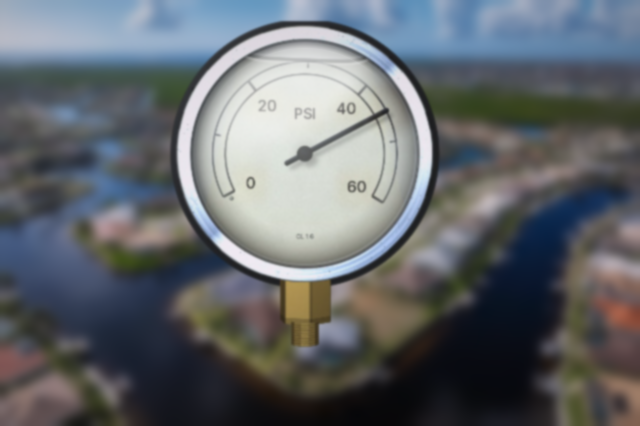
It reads 45 psi
